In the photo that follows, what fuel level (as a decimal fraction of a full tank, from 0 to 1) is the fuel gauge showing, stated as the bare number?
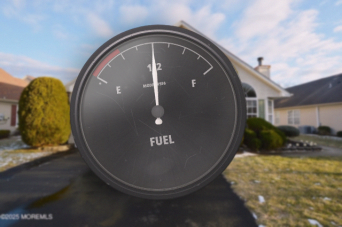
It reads 0.5
